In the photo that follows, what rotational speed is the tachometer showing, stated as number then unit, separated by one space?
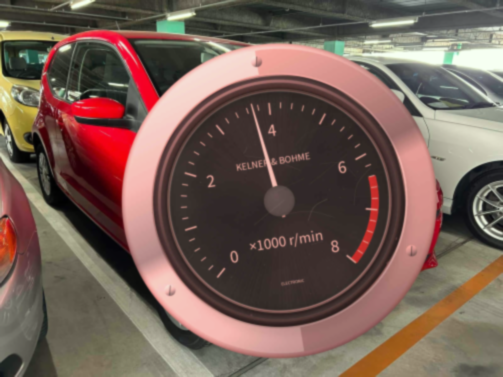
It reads 3700 rpm
